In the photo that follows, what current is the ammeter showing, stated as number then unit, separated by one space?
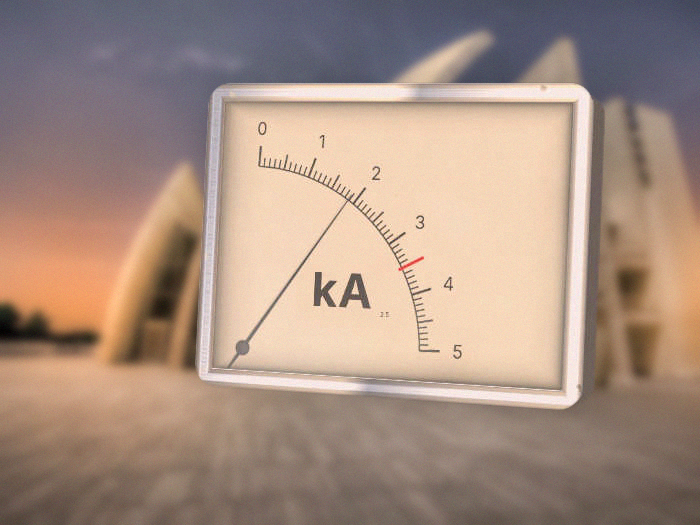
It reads 1.9 kA
